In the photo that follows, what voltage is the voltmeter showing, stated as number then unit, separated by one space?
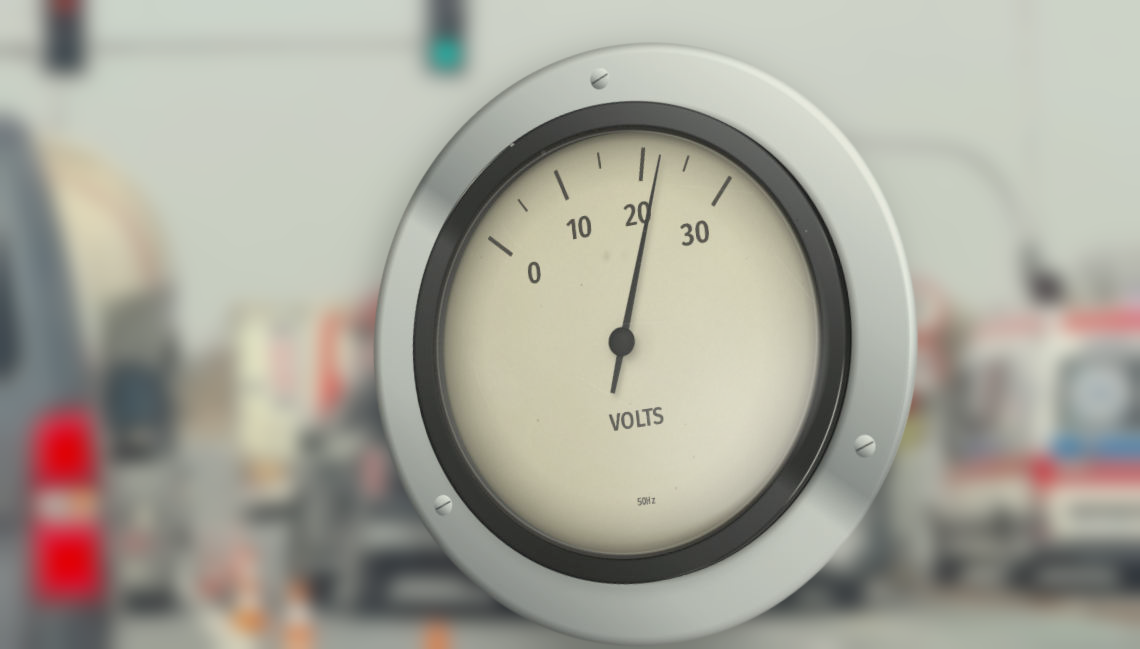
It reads 22.5 V
